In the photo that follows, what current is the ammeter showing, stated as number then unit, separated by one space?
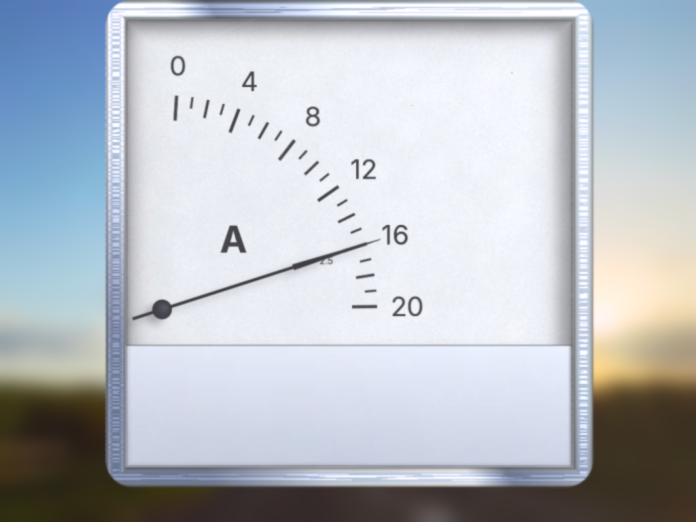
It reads 16 A
